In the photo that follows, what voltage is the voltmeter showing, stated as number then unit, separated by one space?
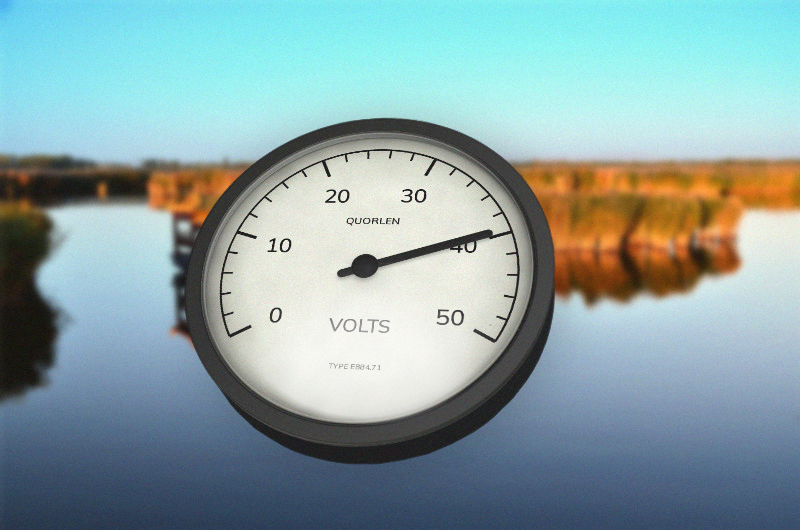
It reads 40 V
